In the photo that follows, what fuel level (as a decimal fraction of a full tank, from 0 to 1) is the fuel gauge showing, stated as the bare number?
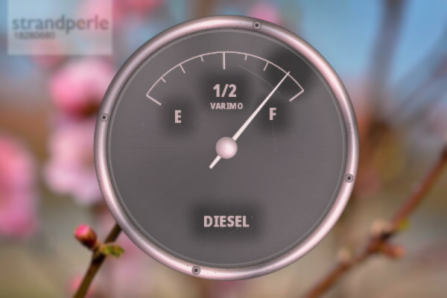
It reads 0.875
